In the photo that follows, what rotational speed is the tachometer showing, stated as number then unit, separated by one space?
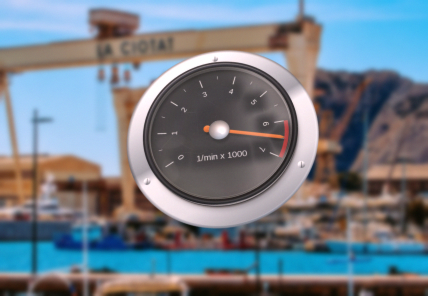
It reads 6500 rpm
